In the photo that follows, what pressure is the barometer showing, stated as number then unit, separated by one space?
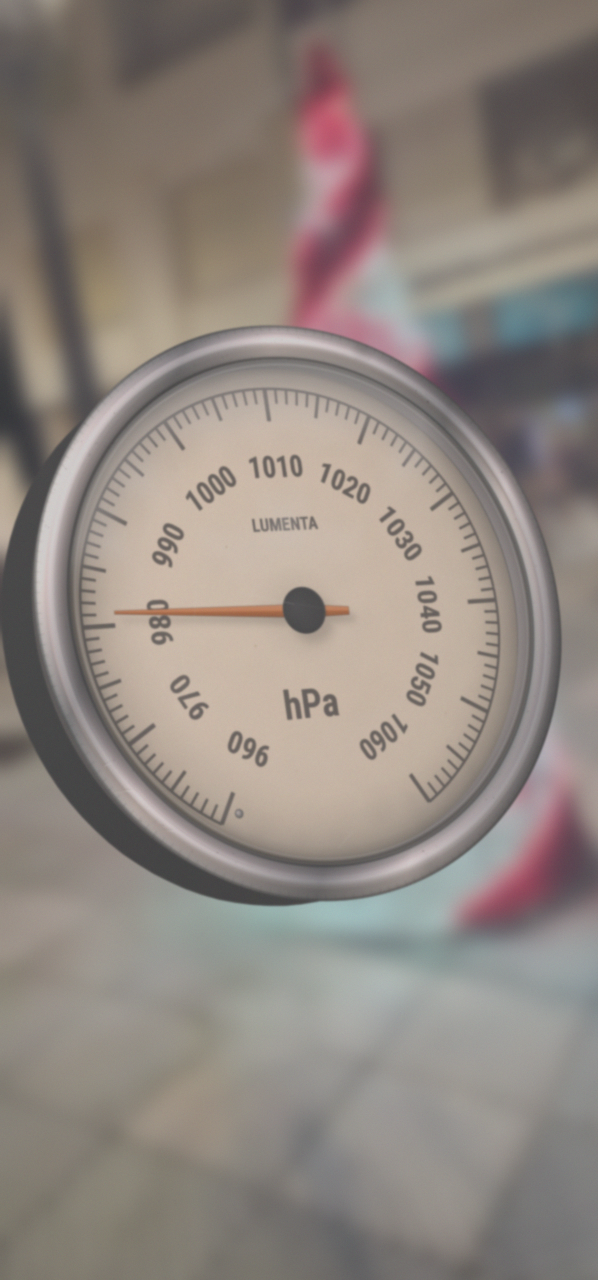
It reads 981 hPa
